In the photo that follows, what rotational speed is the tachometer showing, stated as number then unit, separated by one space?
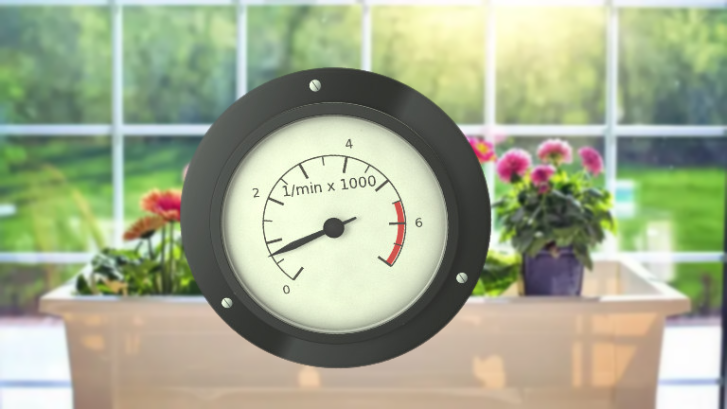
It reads 750 rpm
